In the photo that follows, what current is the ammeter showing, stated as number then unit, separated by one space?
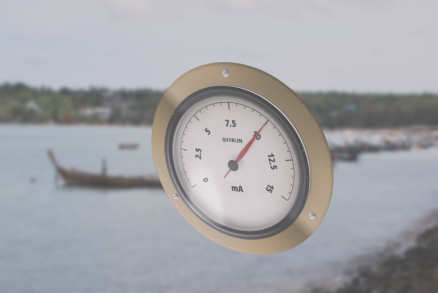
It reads 10 mA
